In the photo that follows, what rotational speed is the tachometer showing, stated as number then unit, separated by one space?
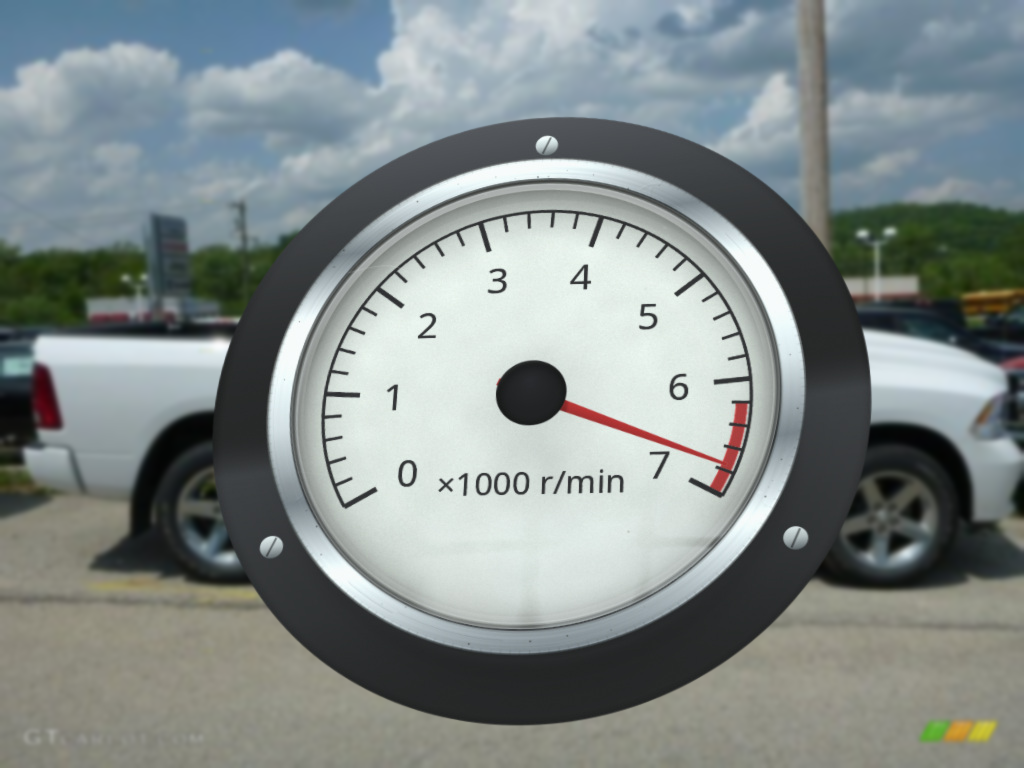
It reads 6800 rpm
